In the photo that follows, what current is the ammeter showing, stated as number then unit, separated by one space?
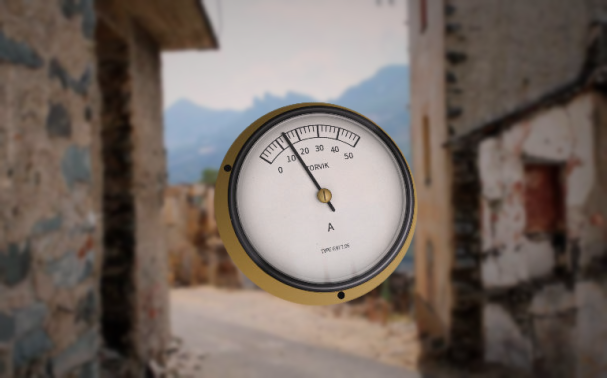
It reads 14 A
